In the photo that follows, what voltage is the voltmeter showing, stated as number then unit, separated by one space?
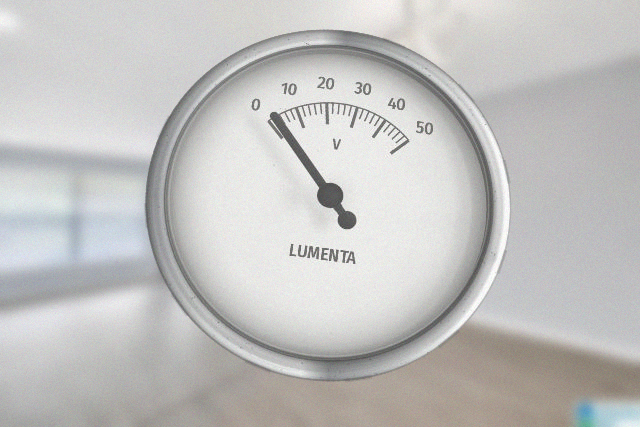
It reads 2 V
